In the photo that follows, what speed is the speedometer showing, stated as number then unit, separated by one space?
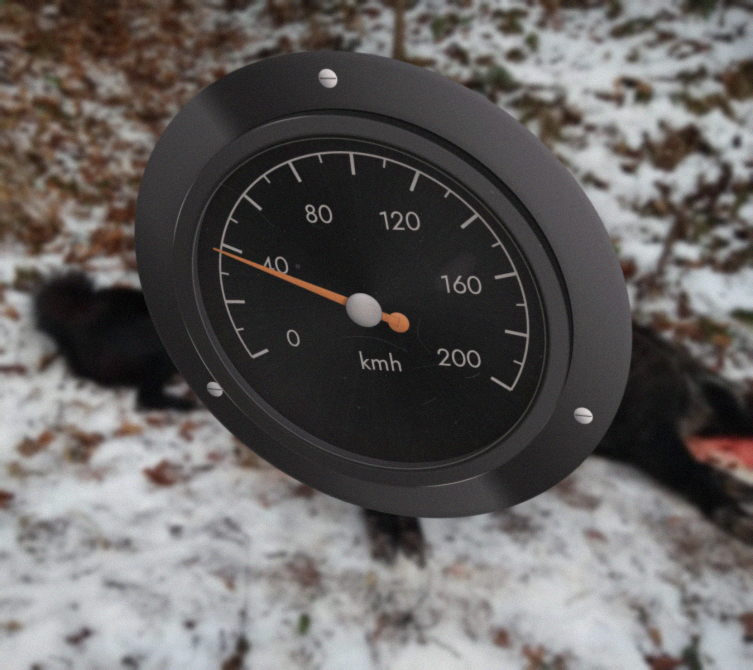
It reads 40 km/h
